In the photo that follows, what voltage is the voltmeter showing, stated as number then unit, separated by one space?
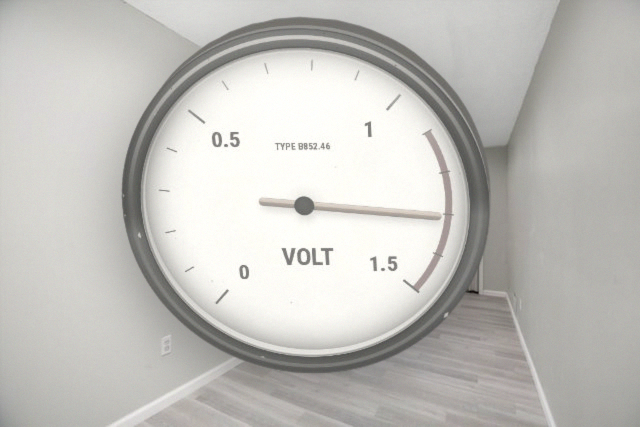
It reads 1.3 V
